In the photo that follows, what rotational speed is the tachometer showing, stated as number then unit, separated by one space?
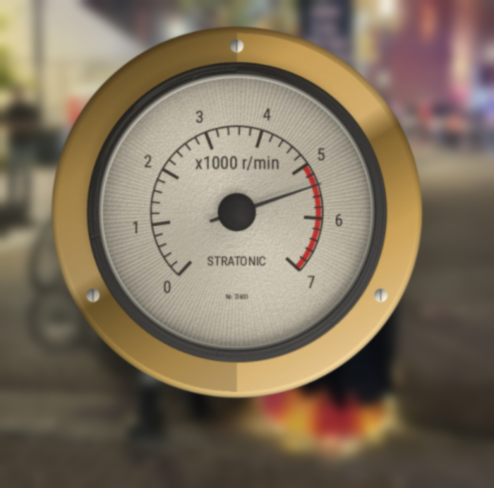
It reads 5400 rpm
